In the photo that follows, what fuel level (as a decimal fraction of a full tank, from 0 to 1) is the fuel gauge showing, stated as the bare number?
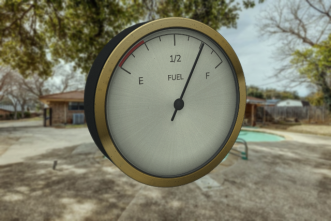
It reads 0.75
